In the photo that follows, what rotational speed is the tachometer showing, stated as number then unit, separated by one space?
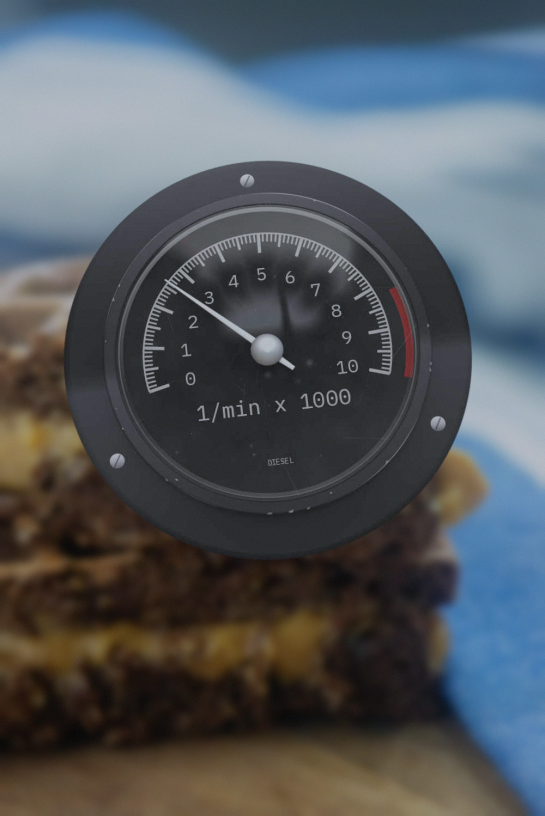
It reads 2600 rpm
